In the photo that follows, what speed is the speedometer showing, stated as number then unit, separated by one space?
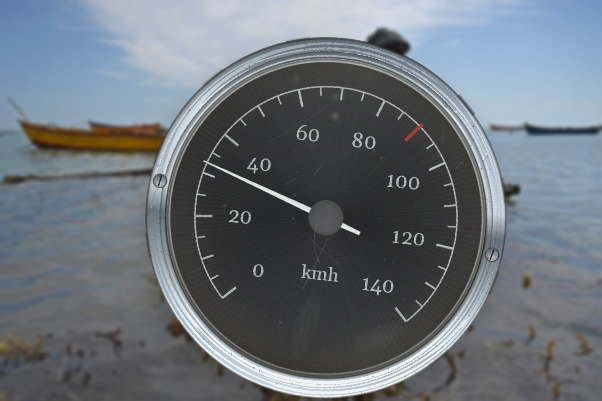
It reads 32.5 km/h
